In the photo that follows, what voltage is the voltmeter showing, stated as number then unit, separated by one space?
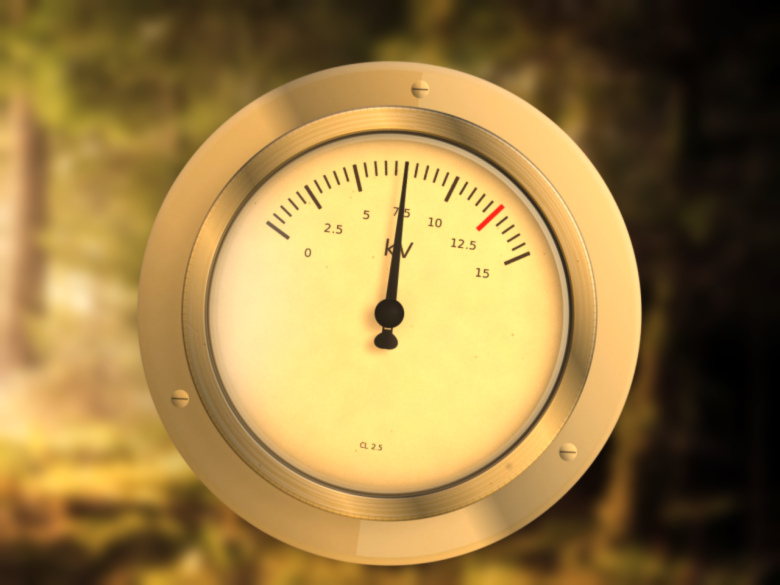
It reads 7.5 kV
